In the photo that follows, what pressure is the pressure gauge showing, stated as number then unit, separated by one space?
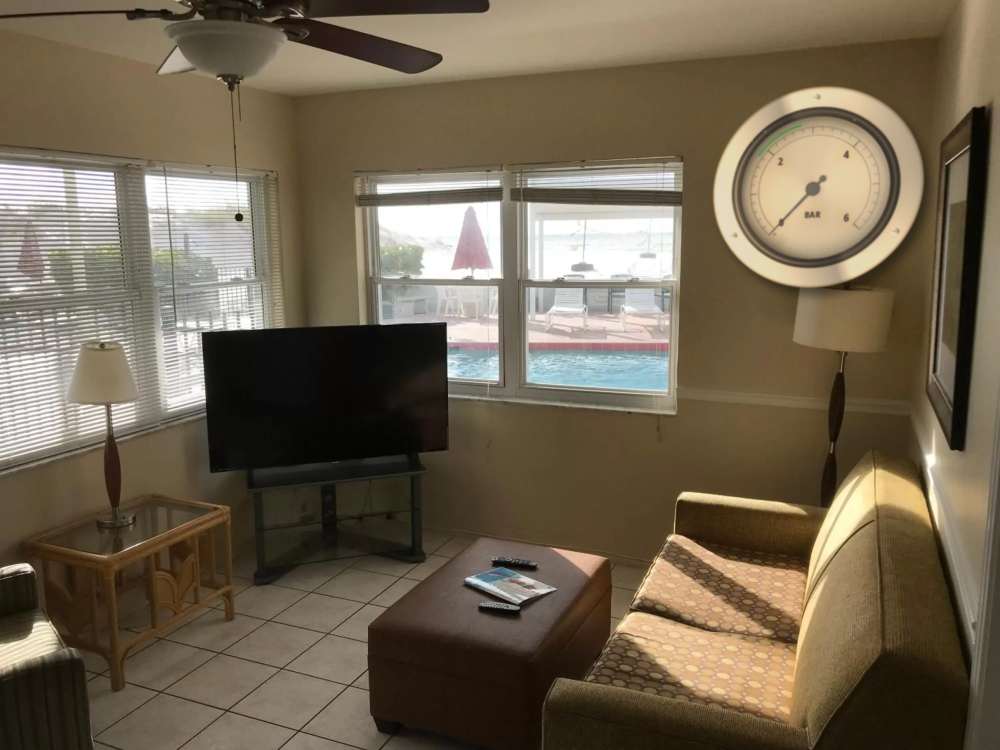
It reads 0 bar
